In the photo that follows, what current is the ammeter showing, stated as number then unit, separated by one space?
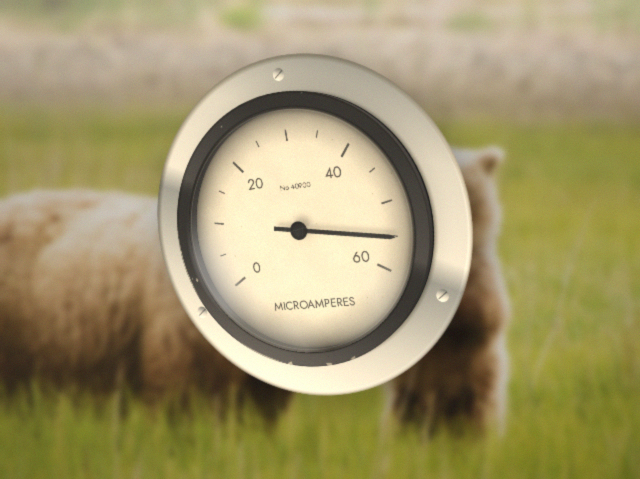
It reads 55 µA
